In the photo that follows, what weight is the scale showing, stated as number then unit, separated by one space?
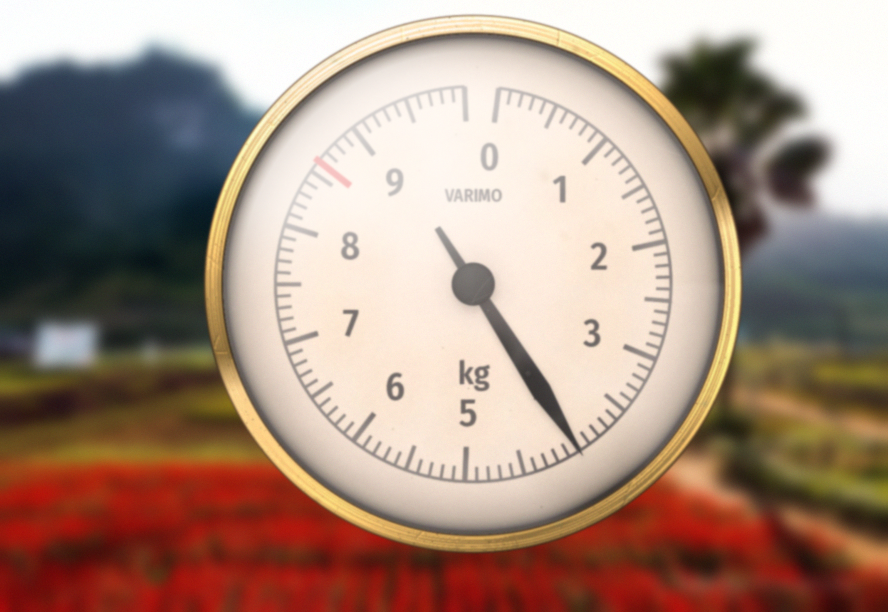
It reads 4 kg
